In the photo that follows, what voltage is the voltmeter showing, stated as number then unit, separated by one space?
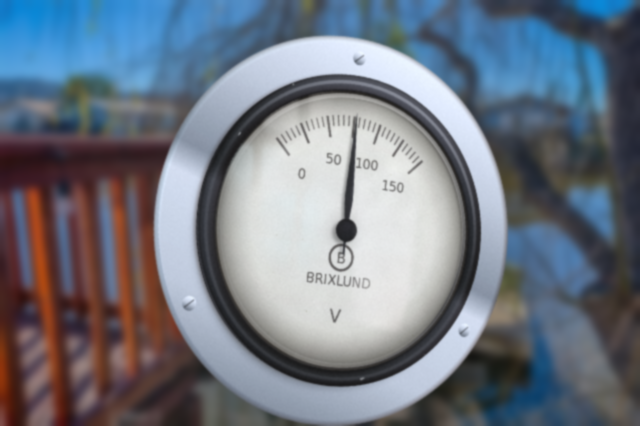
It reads 75 V
